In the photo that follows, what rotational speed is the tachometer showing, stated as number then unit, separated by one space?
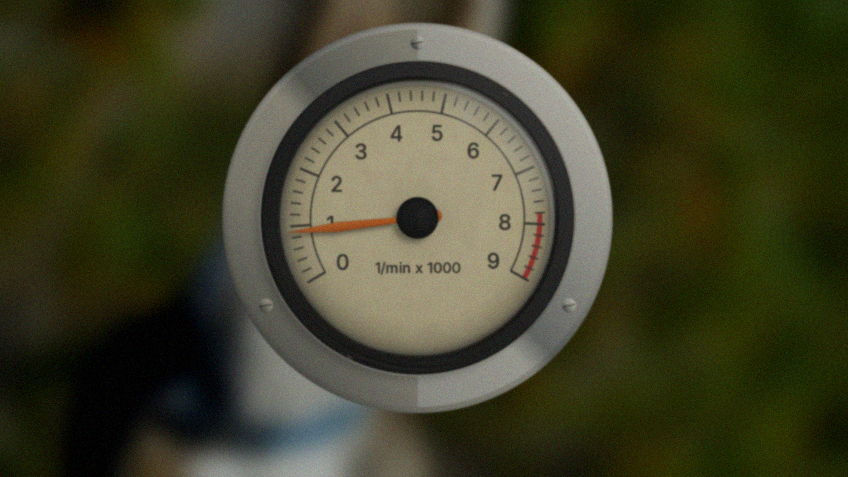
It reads 900 rpm
